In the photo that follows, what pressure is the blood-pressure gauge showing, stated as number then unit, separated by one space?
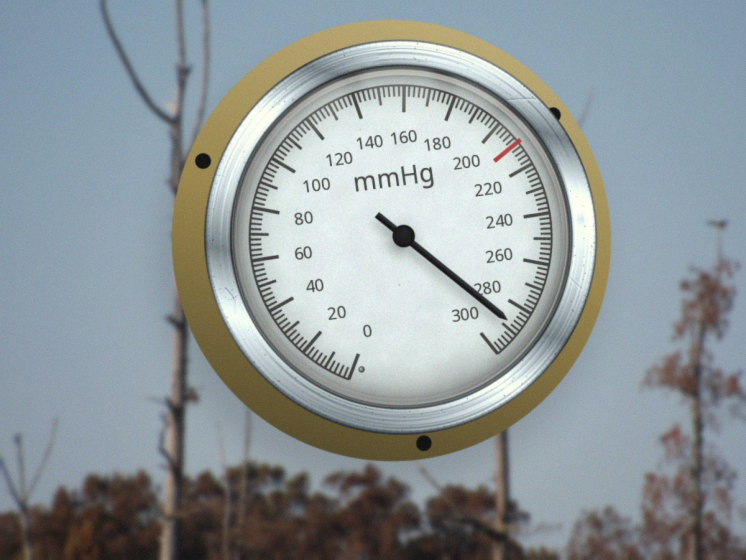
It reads 288 mmHg
